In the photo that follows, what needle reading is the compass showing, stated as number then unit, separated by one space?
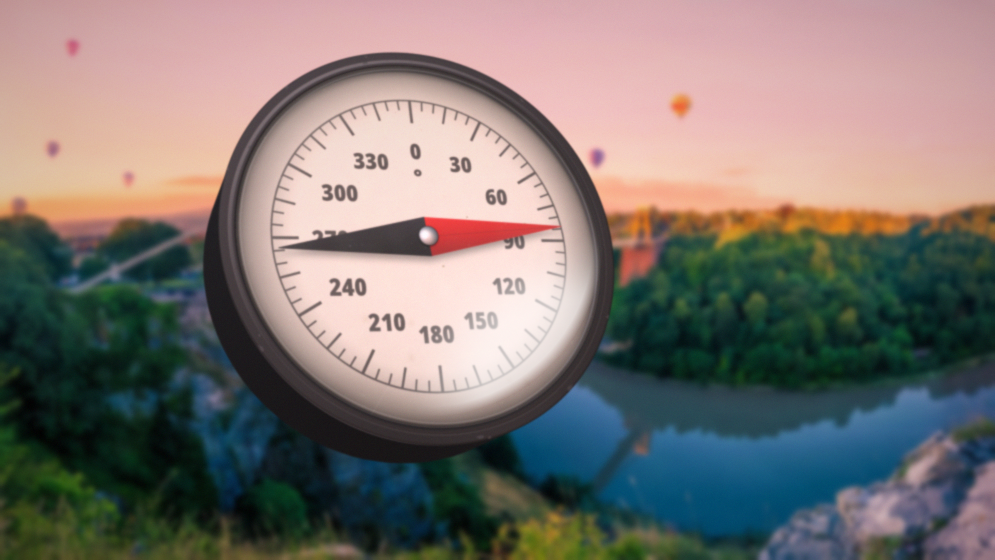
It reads 85 °
